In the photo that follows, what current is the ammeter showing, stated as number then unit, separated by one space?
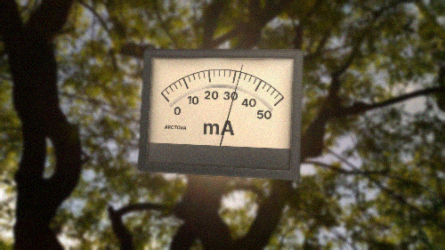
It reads 32 mA
